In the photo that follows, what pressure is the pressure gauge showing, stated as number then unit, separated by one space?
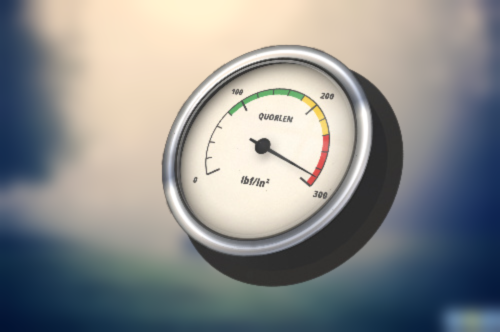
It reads 290 psi
